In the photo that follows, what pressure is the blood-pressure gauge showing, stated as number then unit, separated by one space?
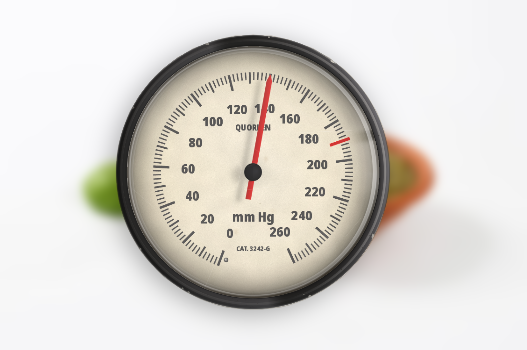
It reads 140 mmHg
